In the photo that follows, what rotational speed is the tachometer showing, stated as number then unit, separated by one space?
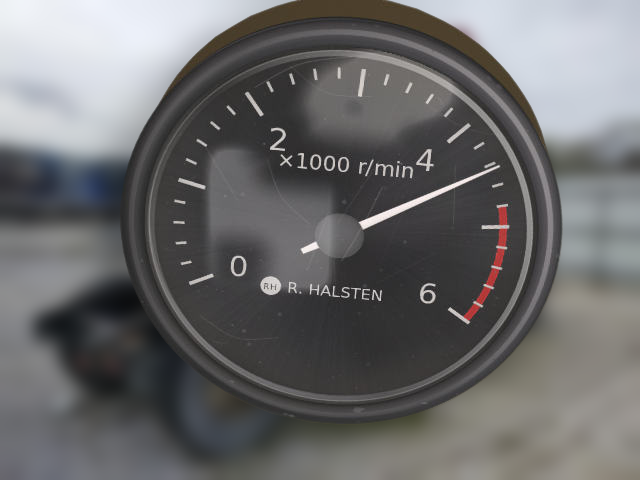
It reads 4400 rpm
